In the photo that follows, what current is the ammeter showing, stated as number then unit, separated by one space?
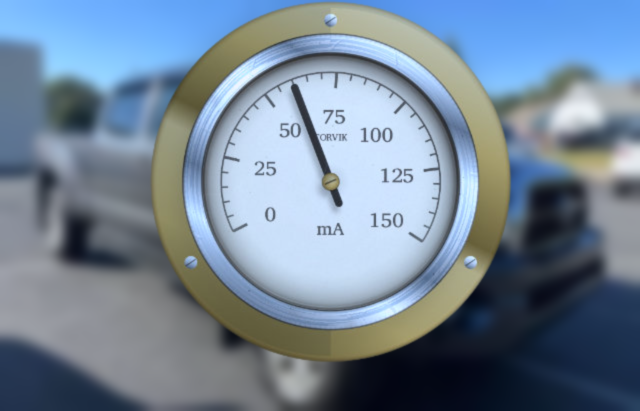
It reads 60 mA
